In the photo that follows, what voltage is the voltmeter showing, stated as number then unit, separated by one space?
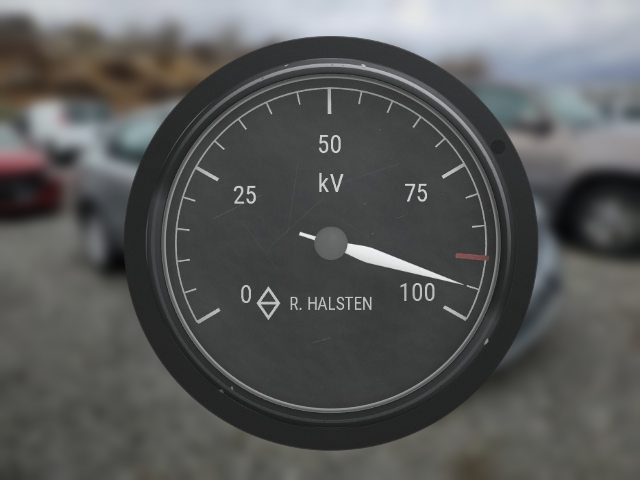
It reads 95 kV
